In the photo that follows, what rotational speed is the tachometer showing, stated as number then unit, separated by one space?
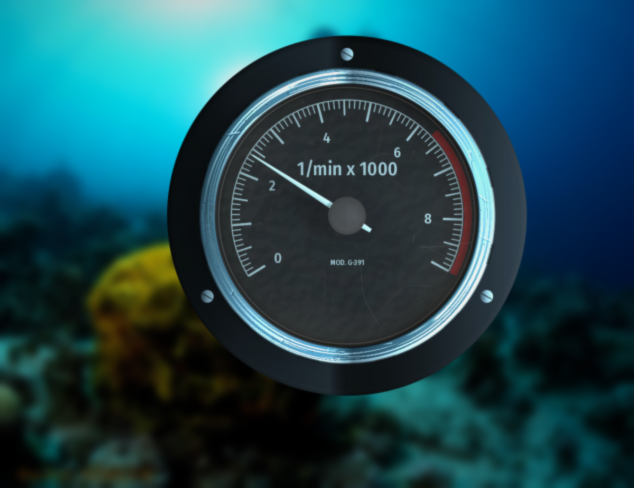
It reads 2400 rpm
